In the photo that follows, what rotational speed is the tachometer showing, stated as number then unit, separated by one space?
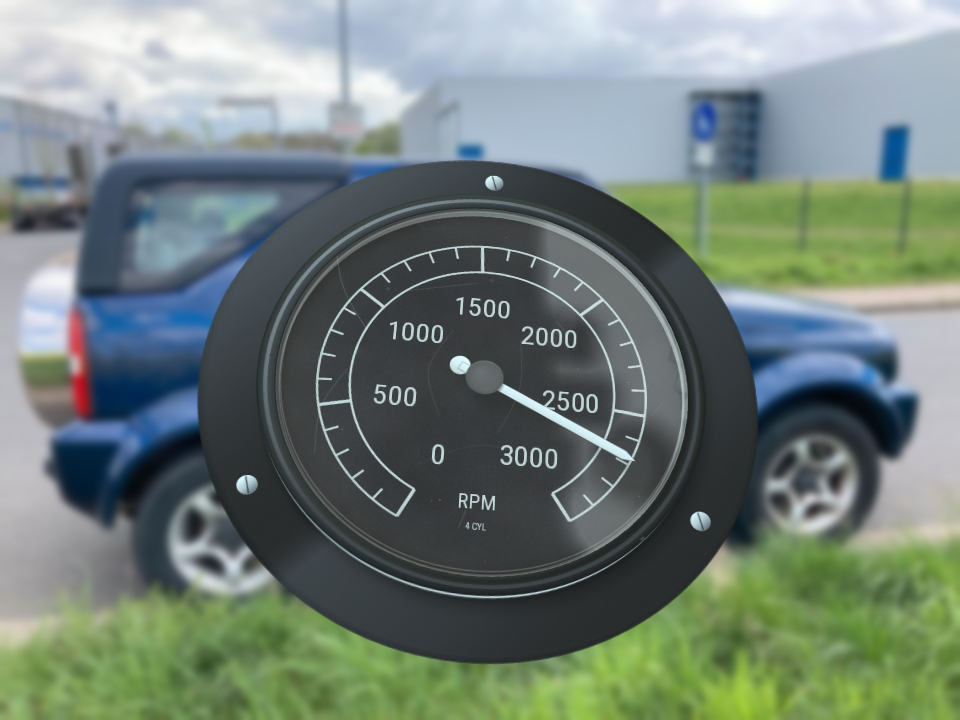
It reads 2700 rpm
